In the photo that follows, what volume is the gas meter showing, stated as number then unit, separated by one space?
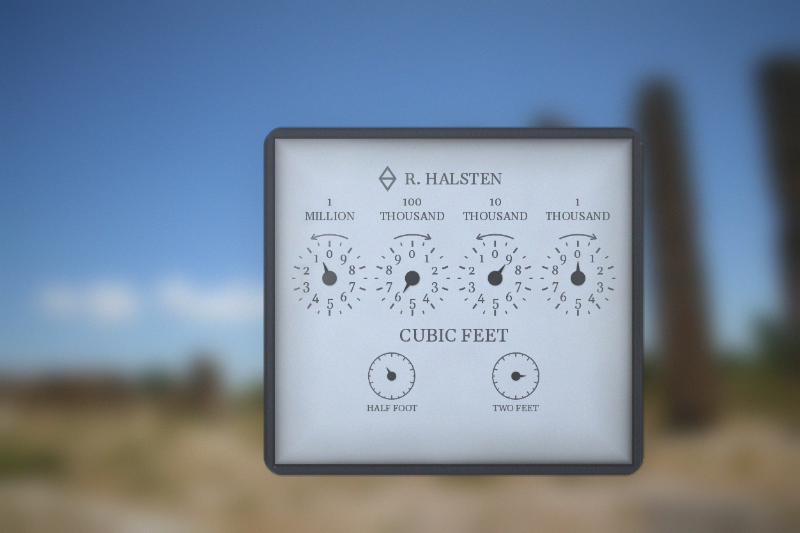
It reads 59000 ft³
